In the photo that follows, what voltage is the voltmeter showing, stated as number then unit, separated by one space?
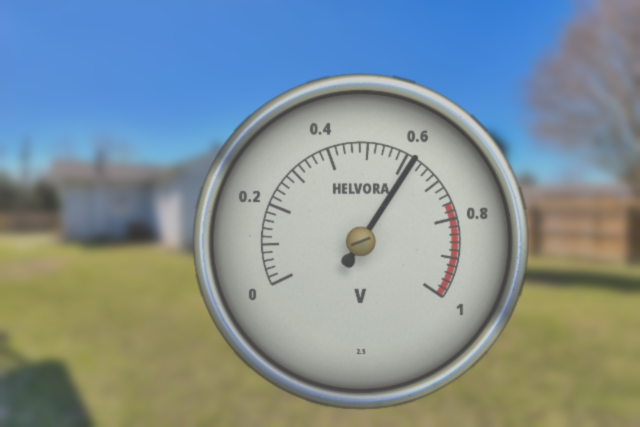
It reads 0.62 V
